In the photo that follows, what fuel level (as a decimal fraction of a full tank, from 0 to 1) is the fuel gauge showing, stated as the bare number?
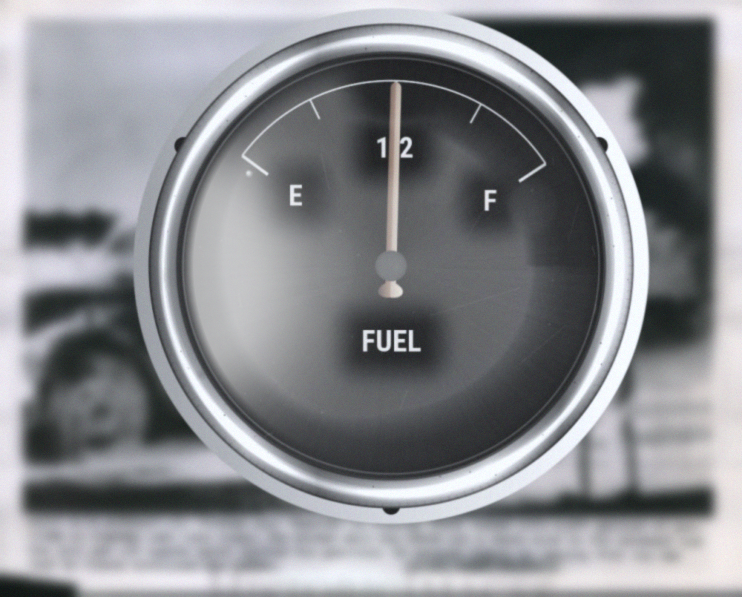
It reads 0.5
